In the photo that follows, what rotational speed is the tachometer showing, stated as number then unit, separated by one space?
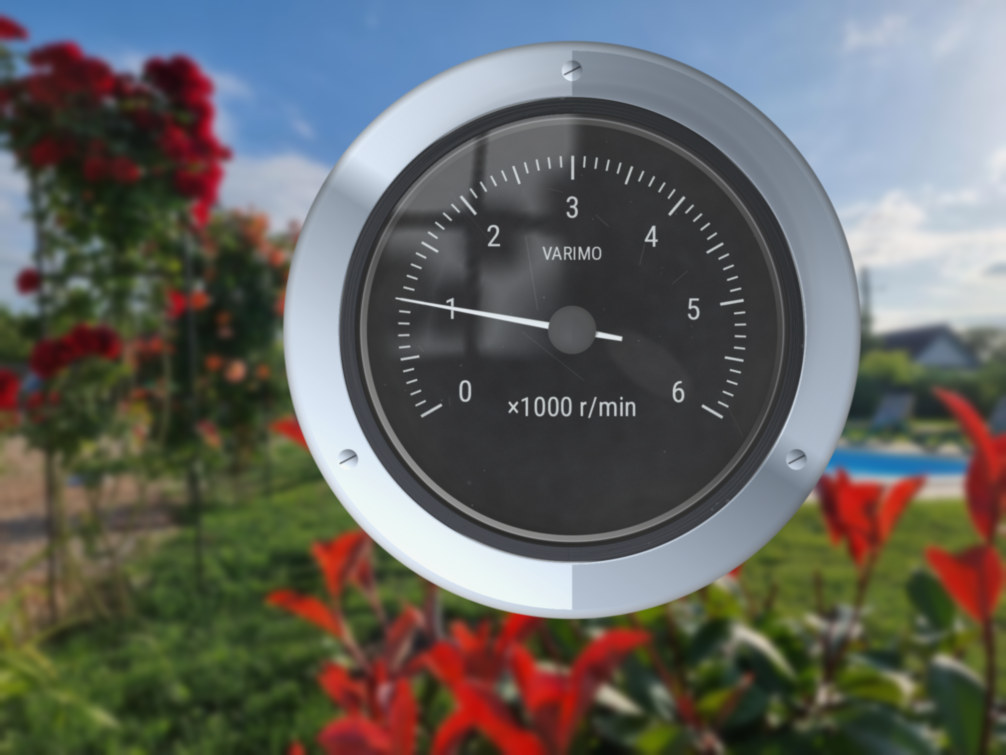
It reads 1000 rpm
